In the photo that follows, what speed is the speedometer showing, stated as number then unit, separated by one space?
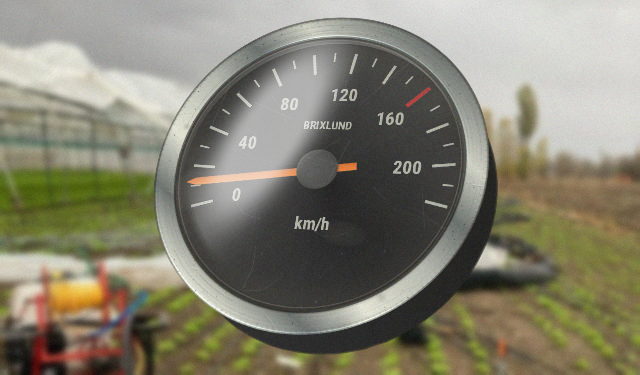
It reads 10 km/h
